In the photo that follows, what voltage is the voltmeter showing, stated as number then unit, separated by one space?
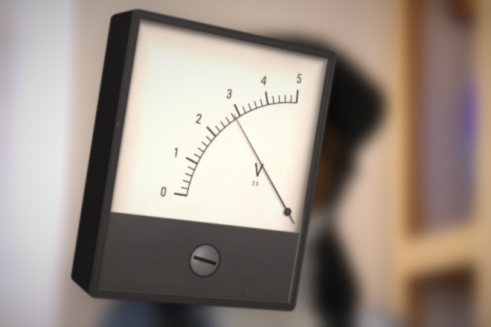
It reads 2.8 V
